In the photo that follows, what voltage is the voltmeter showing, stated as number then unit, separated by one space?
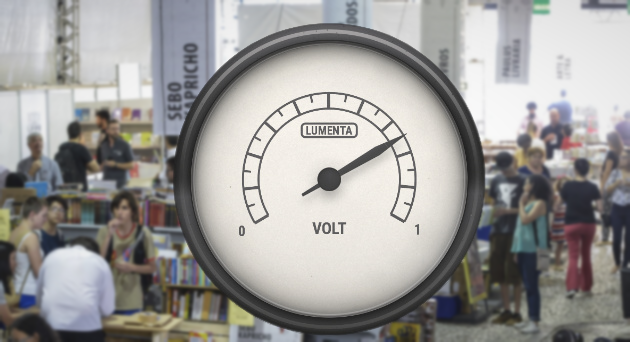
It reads 0.75 V
